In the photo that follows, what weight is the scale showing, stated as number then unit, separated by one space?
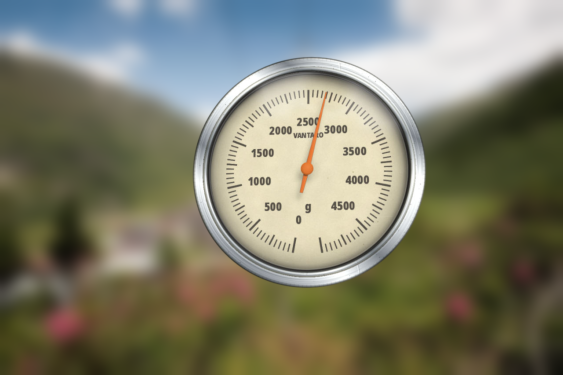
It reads 2700 g
